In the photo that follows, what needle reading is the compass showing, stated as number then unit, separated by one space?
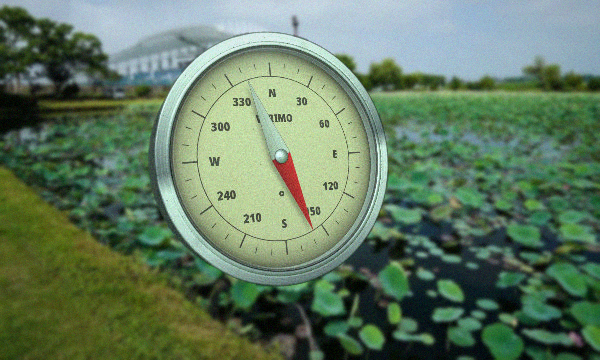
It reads 160 °
